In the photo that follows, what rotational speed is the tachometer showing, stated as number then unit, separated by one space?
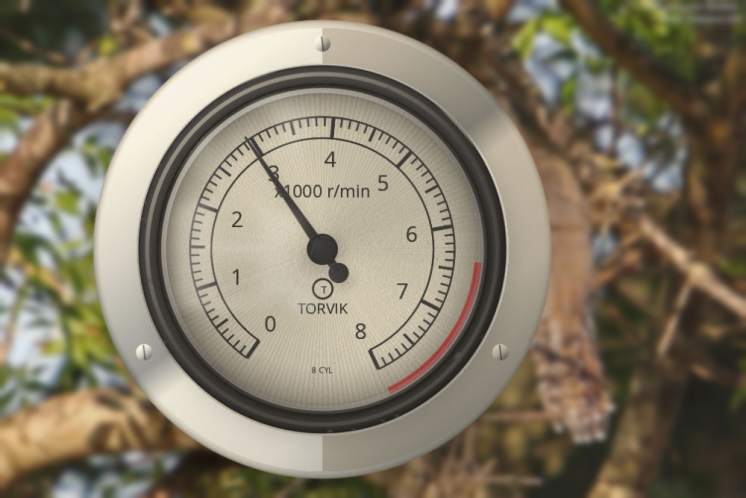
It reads 2950 rpm
